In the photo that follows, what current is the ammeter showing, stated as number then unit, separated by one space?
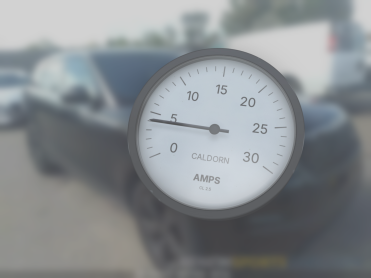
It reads 4 A
